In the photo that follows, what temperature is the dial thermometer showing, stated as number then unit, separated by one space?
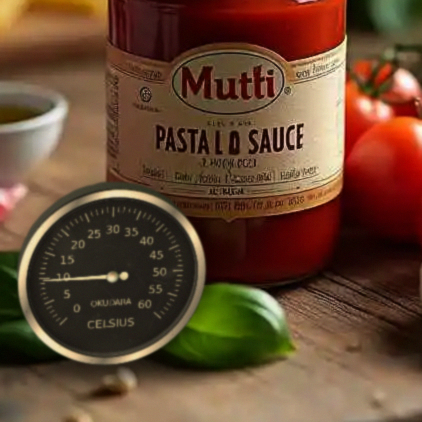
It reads 10 °C
